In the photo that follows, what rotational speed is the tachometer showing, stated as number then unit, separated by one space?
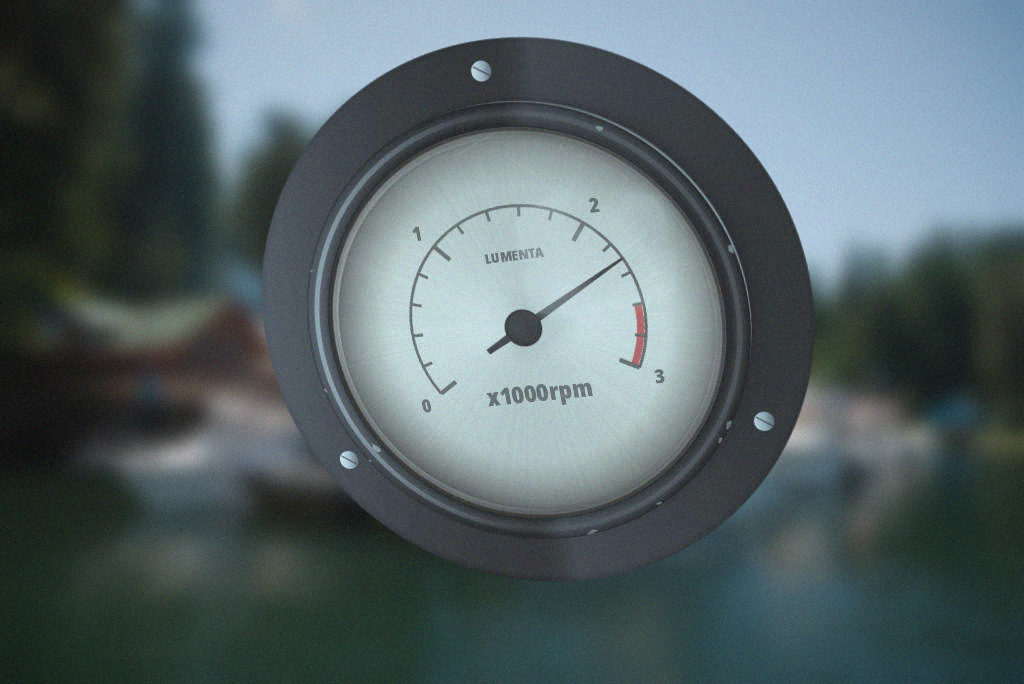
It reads 2300 rpm
